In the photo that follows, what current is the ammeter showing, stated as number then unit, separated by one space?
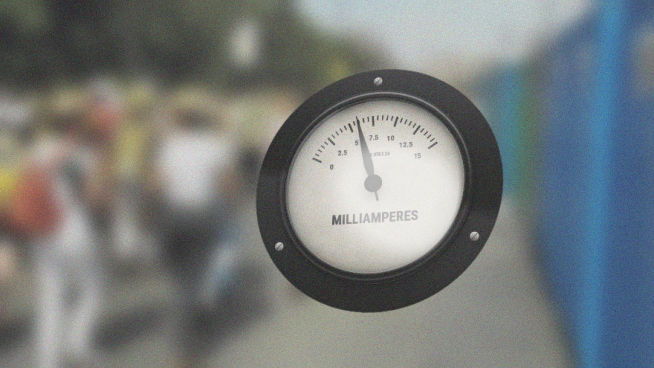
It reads 6 mA
